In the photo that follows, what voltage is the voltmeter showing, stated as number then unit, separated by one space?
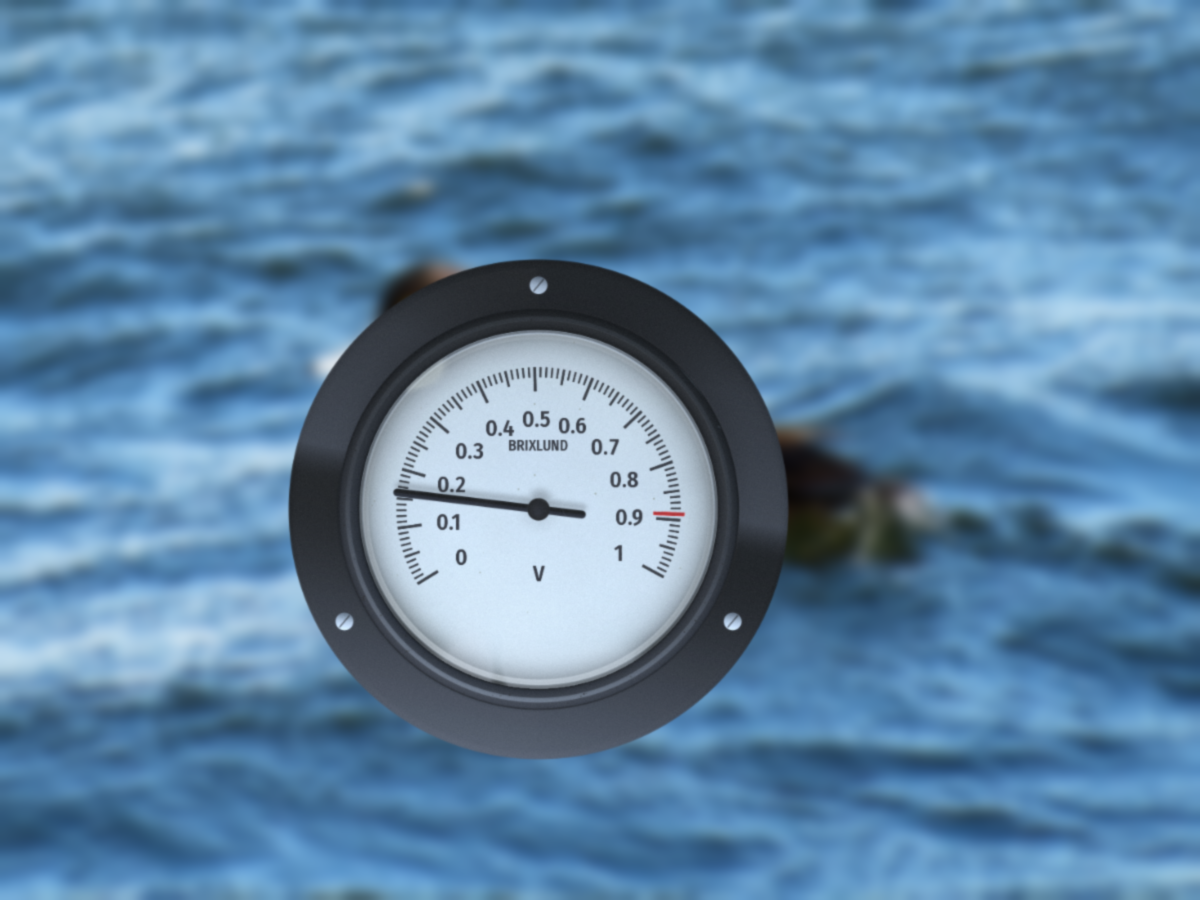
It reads 0.16 V
